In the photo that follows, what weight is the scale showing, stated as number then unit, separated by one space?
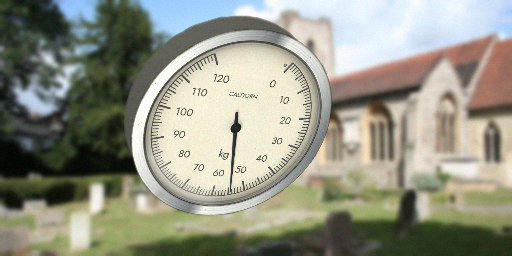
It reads 55 kg
